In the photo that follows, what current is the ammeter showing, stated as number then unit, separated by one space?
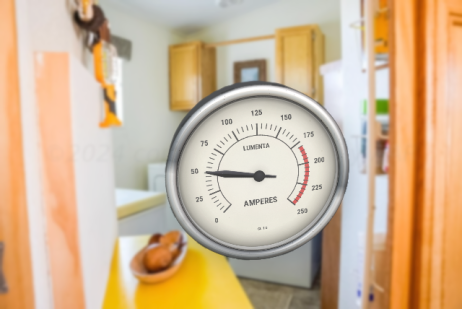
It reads 50 A
